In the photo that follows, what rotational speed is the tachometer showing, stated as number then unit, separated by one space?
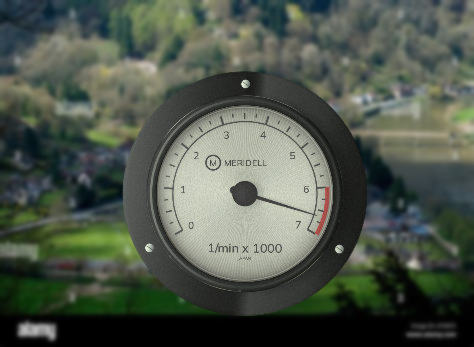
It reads 6625 rpm
